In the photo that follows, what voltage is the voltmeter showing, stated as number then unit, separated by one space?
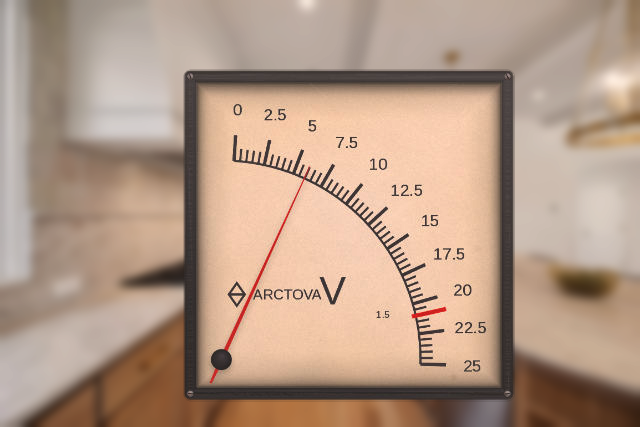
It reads 6 V
